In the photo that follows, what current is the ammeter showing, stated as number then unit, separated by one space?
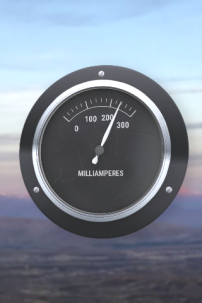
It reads 240 mA
